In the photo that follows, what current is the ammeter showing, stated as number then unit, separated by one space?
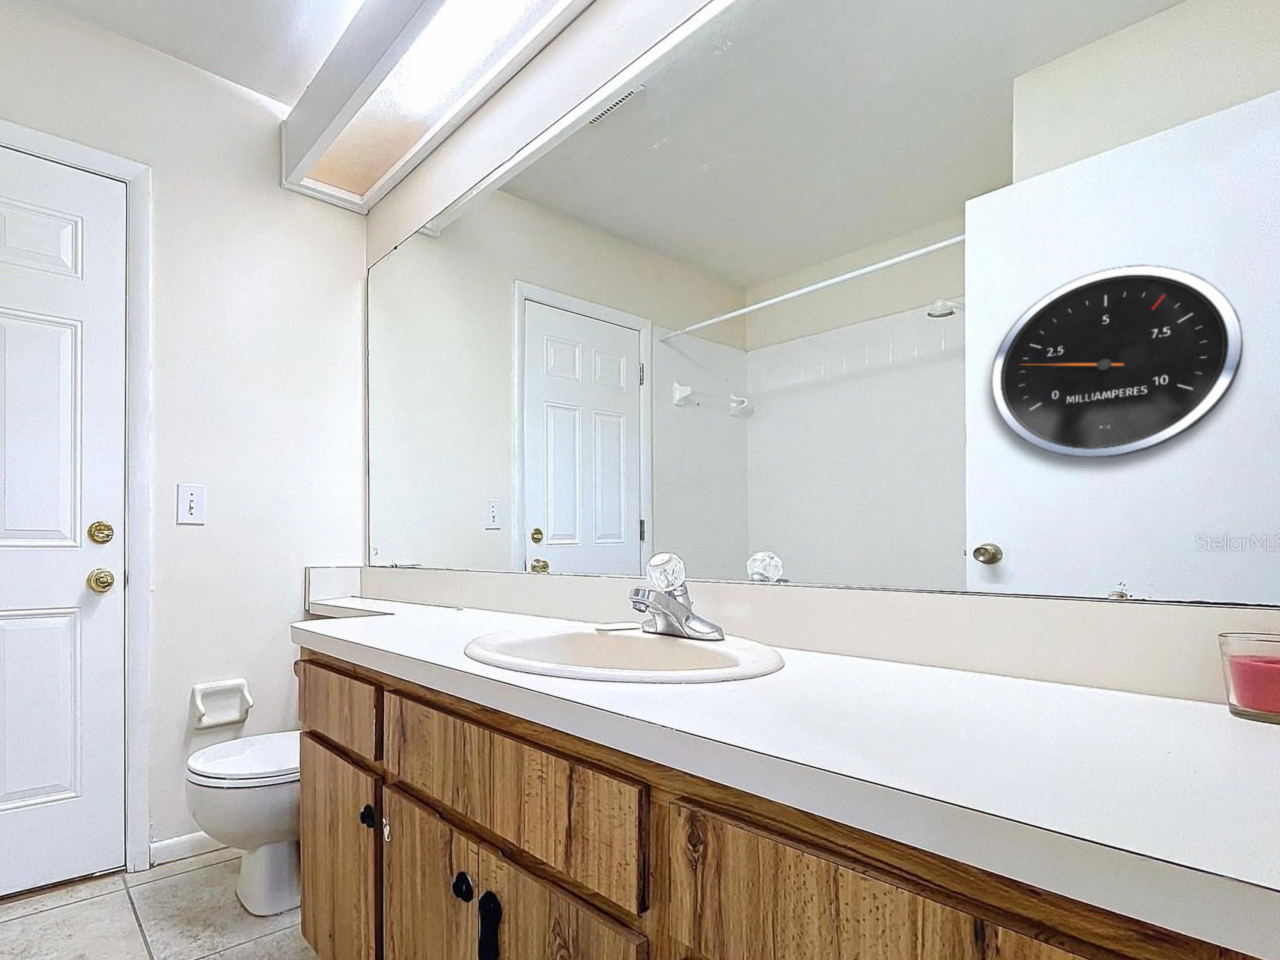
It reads 1.75 mA
